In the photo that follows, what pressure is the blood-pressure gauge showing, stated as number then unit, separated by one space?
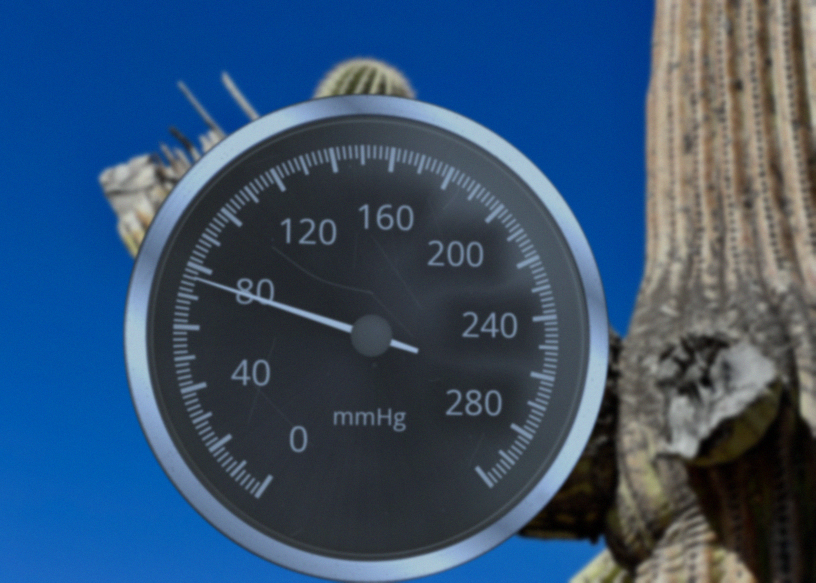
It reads 76 mmHg
